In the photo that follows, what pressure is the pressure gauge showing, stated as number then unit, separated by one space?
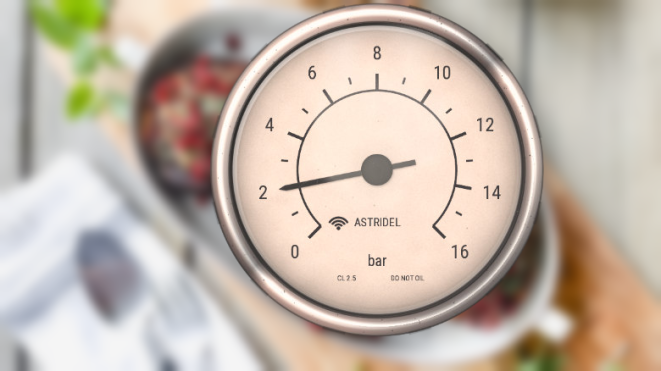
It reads 2 bar
